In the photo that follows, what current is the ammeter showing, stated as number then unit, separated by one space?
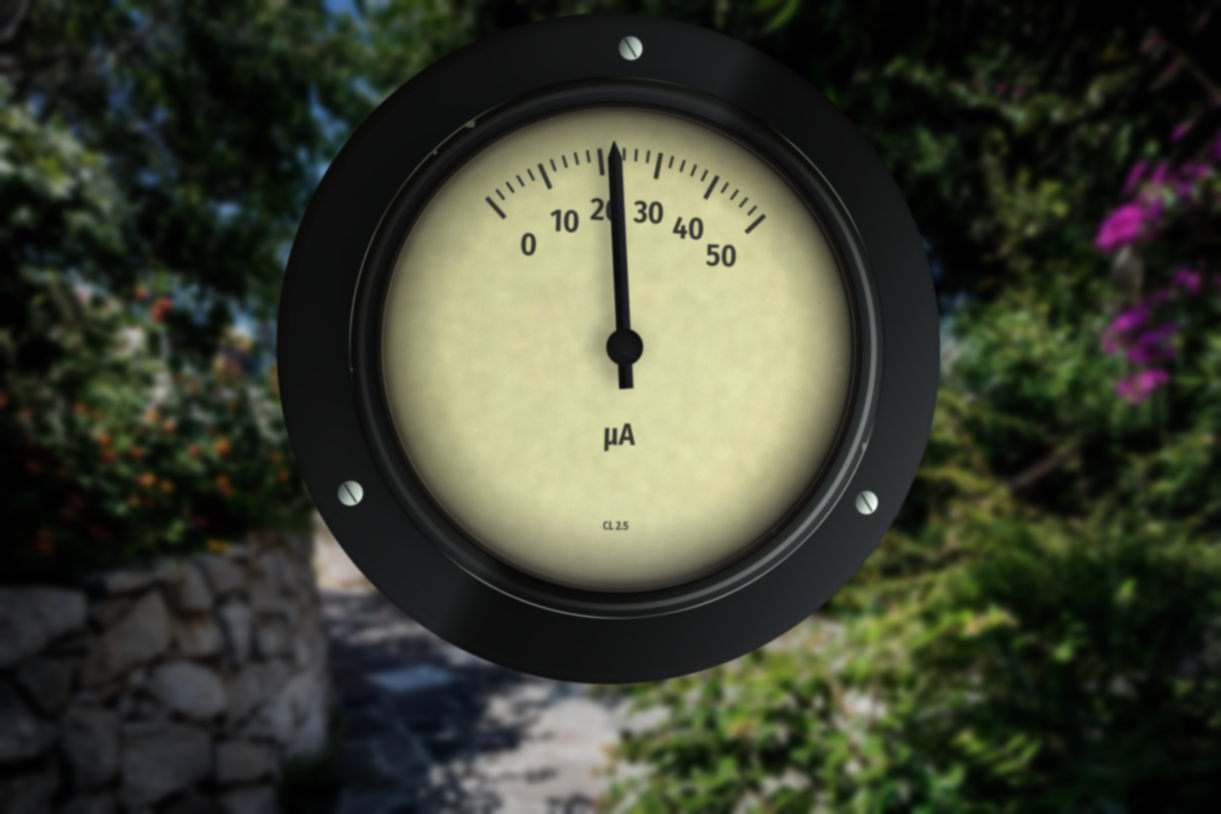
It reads 22 µA
